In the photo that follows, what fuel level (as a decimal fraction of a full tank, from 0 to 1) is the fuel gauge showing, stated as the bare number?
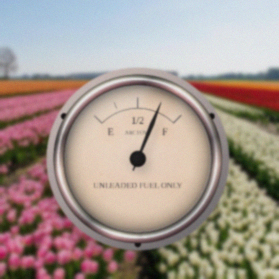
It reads 0.75
